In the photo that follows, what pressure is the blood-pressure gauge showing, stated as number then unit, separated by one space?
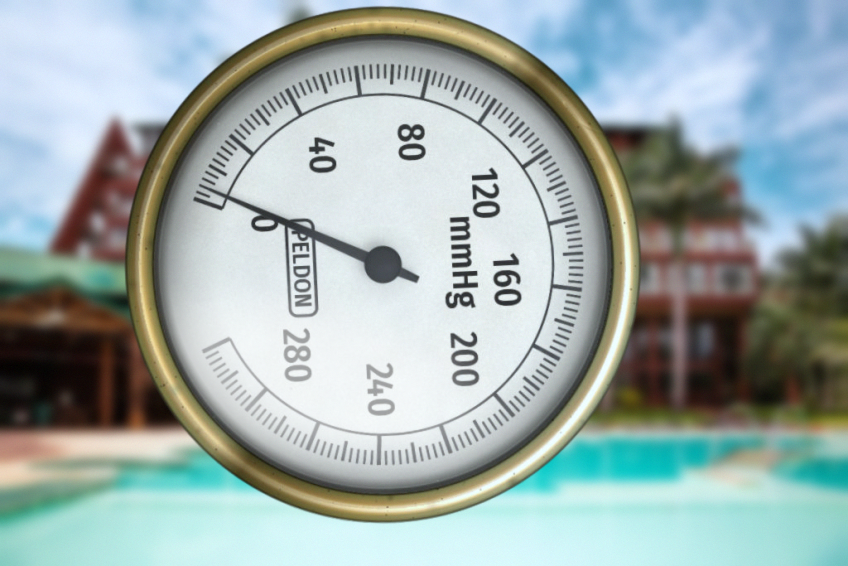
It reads 4 mmHg
